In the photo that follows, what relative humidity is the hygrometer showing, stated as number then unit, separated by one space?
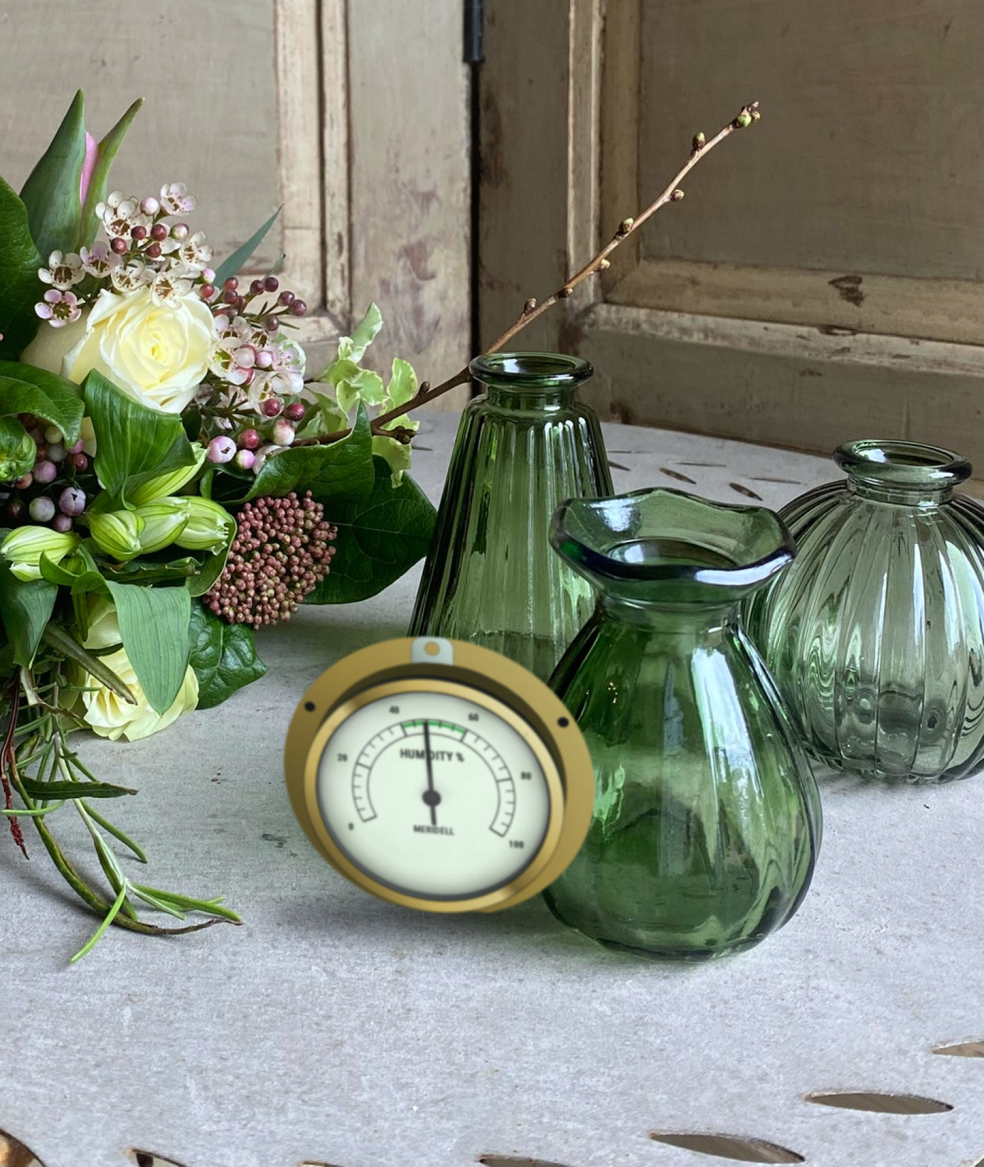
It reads 48 %
